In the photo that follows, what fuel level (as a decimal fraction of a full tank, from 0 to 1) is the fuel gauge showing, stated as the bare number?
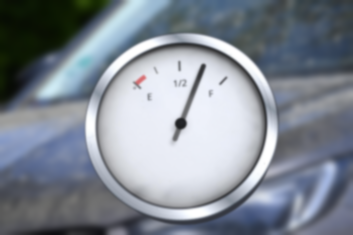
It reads 0.75
